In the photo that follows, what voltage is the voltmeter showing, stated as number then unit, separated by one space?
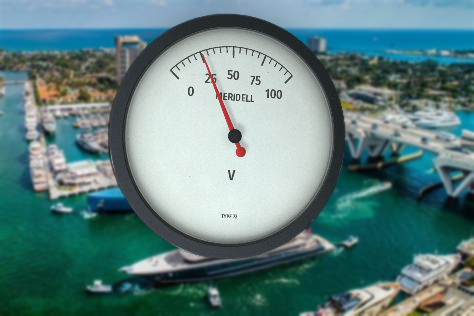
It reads 25 V
